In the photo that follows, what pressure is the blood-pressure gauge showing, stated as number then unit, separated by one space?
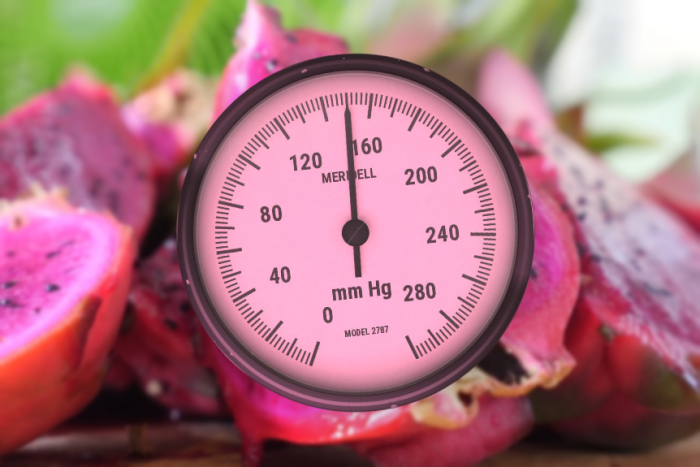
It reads 150 mmHg
